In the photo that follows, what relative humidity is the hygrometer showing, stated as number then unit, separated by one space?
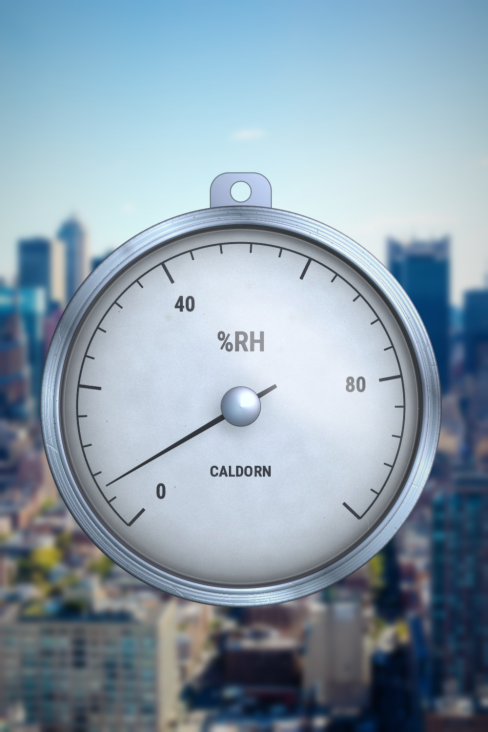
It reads 6 %
